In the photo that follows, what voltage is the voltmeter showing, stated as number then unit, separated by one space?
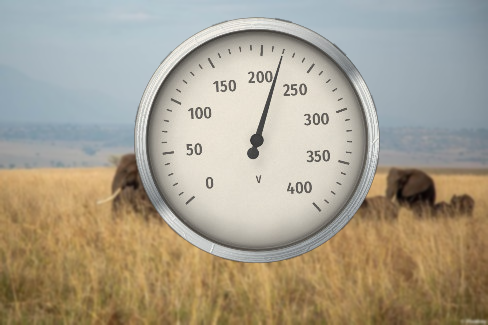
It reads 220 V
